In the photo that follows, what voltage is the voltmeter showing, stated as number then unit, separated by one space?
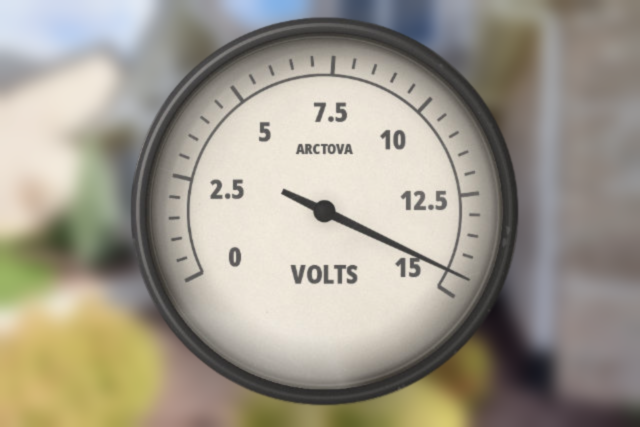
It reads 14.5 V
